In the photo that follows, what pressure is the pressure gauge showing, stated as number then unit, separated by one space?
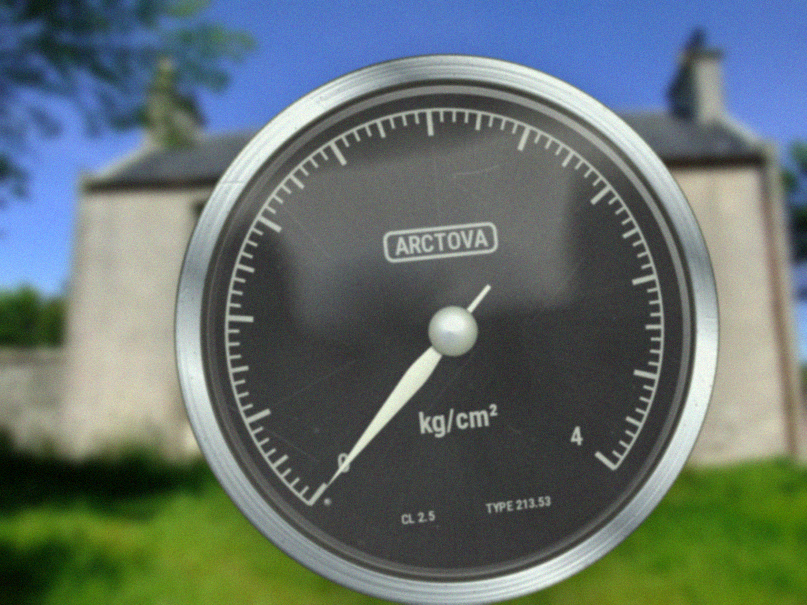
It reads 0 kg/cm²
